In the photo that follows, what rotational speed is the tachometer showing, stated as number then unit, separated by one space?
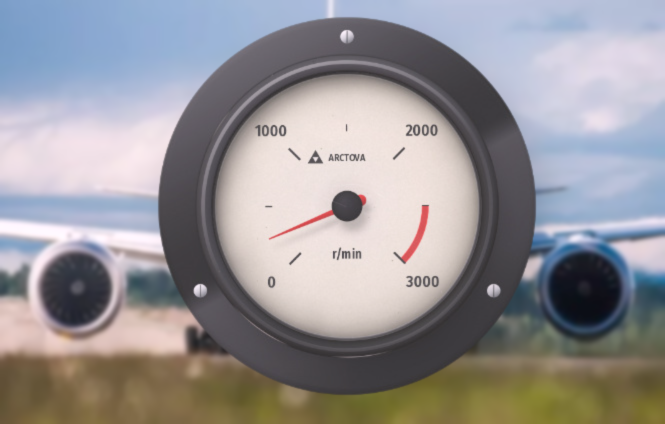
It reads 250 rpm
